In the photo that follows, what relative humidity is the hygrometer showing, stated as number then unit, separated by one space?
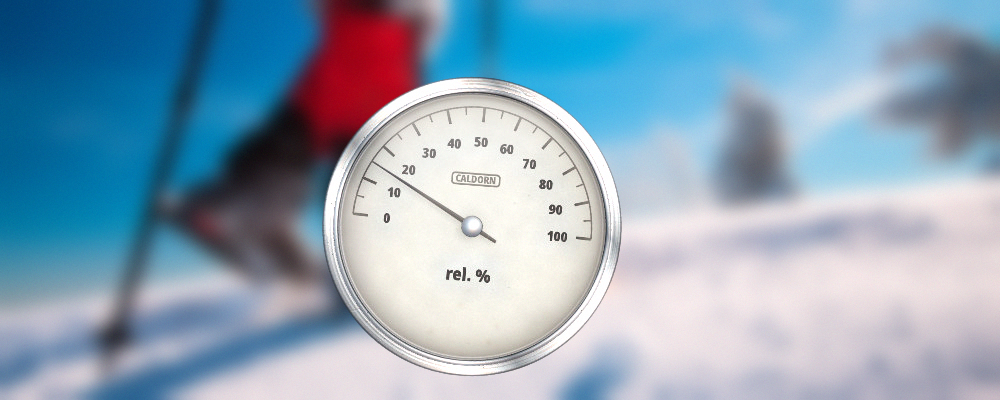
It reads 15 %
